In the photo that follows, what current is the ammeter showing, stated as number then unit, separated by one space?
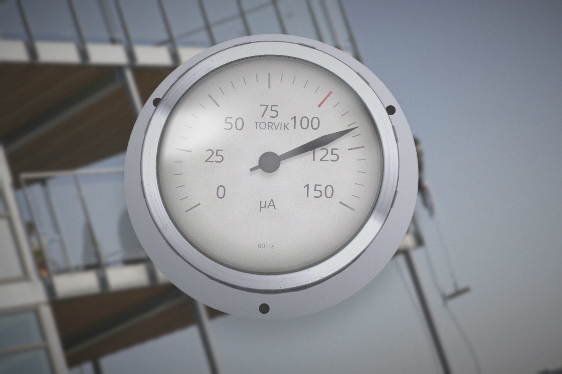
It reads 117.5 µA
